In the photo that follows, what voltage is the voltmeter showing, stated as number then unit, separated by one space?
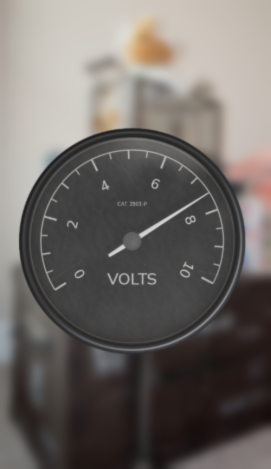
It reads 7.5 V
